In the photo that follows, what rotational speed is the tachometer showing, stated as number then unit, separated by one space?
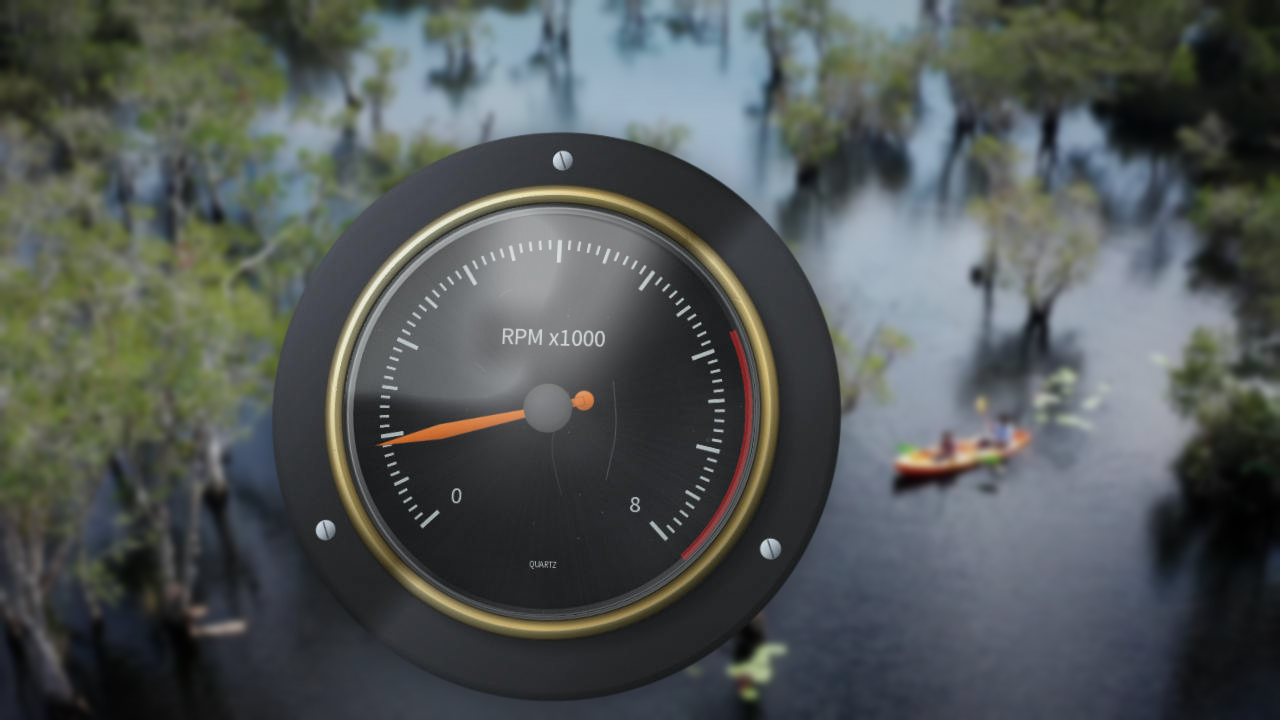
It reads 900 rpm
